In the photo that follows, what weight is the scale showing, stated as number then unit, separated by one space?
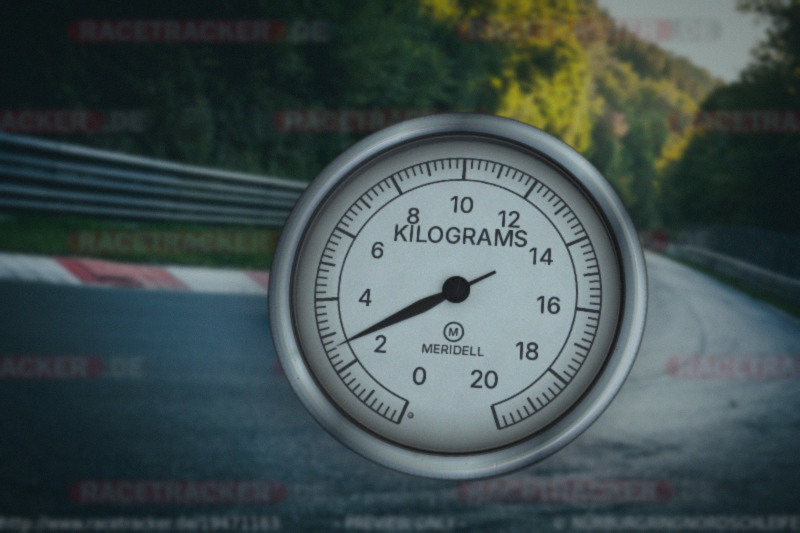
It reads 2.6 kg
